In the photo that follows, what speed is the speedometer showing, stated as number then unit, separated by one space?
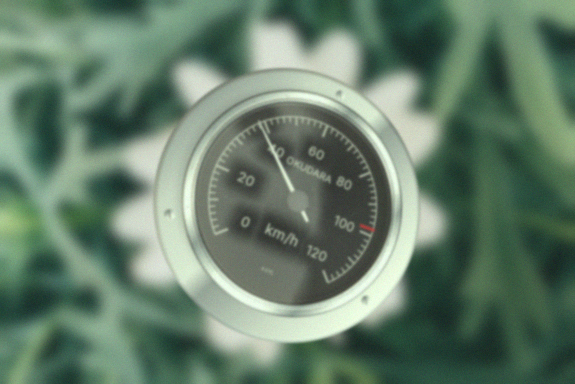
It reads 38 km/h
